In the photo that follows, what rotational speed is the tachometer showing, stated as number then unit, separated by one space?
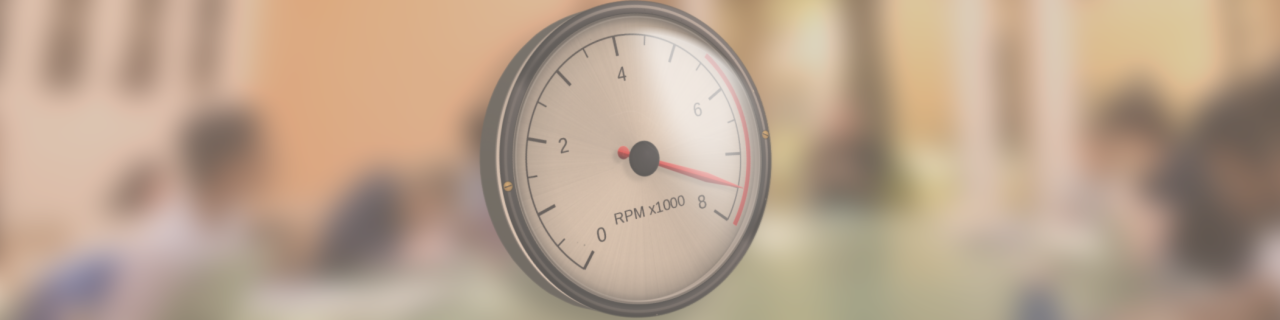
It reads 7500 rpm
